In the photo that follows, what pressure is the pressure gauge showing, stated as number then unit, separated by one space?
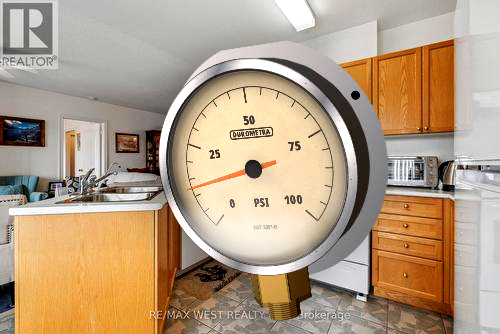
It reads 12.5 psi
